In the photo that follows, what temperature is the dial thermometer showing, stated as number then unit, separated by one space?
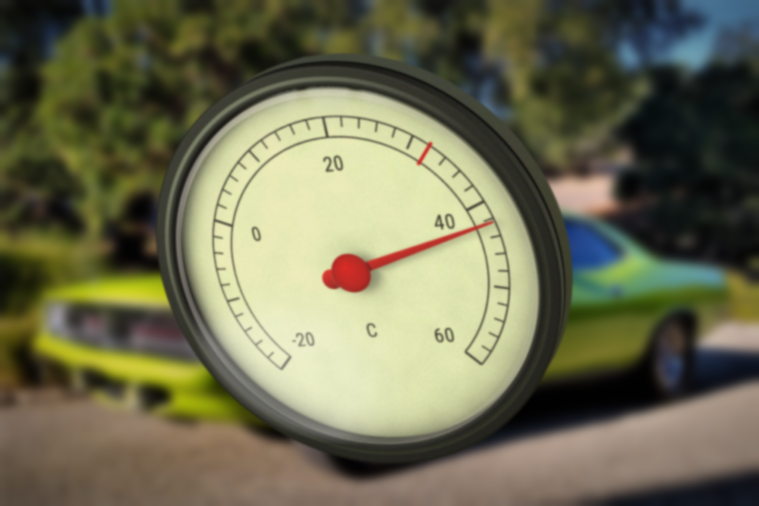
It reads 42 °C
